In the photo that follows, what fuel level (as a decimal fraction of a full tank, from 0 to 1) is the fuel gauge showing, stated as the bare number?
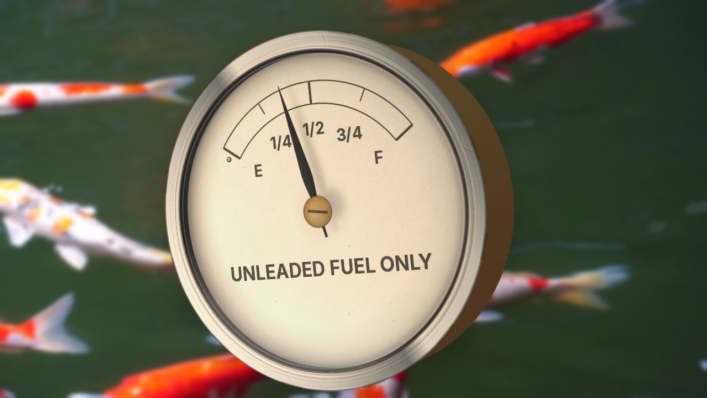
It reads 0.375
